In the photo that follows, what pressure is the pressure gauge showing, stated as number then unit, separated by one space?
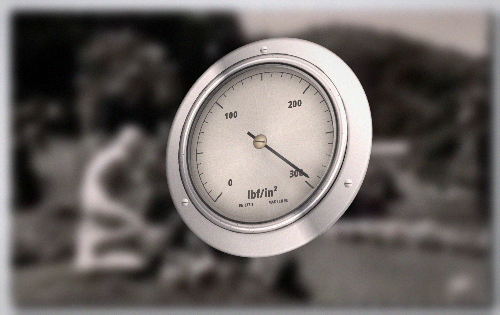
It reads 295 psi
